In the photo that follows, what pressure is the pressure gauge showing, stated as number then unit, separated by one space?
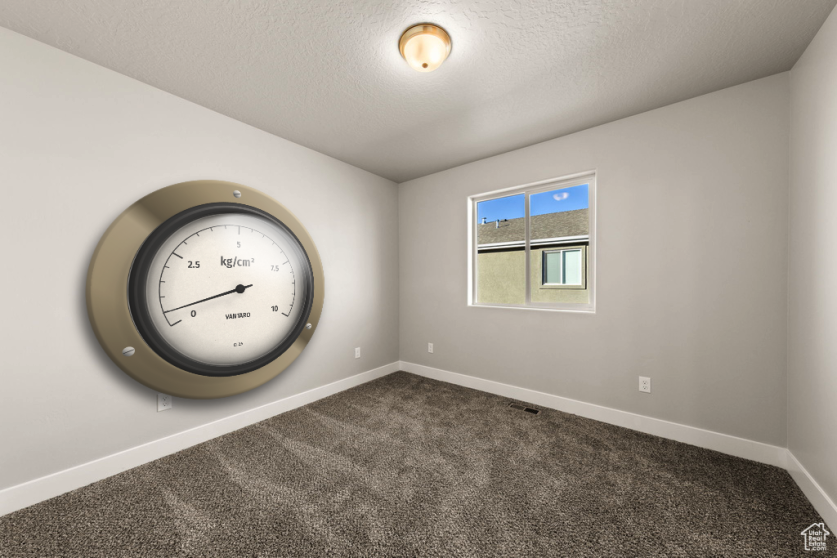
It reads 0.5 kg/cm²
